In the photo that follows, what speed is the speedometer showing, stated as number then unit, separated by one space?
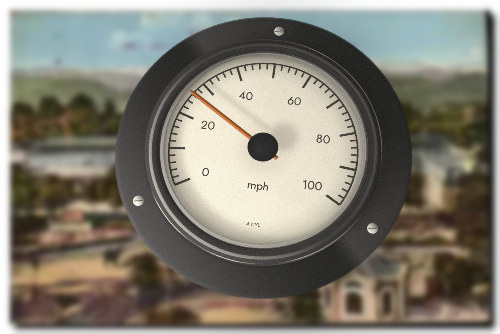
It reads 26 mph
